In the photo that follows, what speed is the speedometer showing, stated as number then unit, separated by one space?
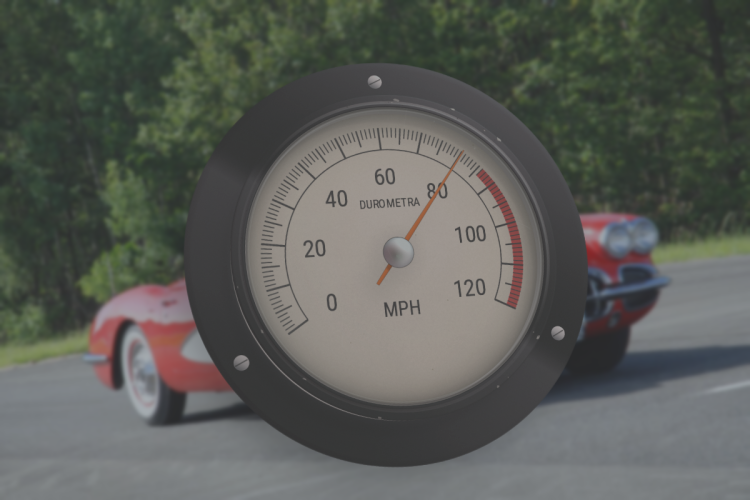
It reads 80 mph
